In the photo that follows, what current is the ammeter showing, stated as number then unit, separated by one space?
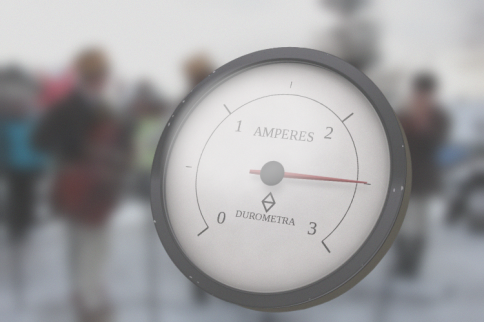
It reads 2.5 A
